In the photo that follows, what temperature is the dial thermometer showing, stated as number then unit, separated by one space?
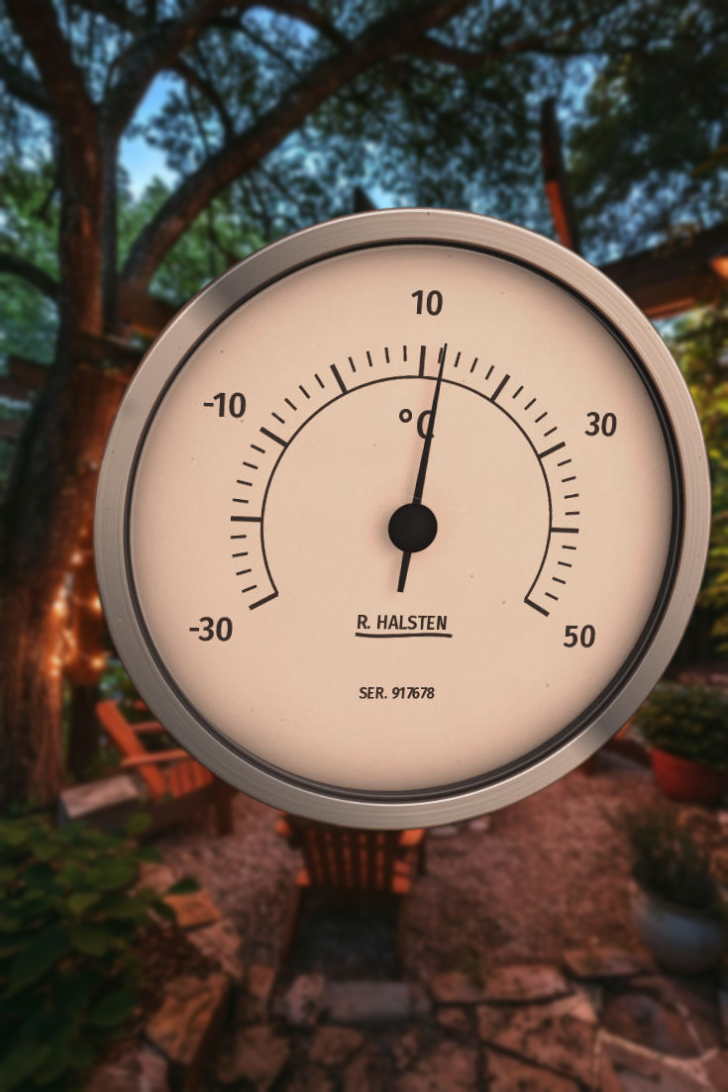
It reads 12 °C
